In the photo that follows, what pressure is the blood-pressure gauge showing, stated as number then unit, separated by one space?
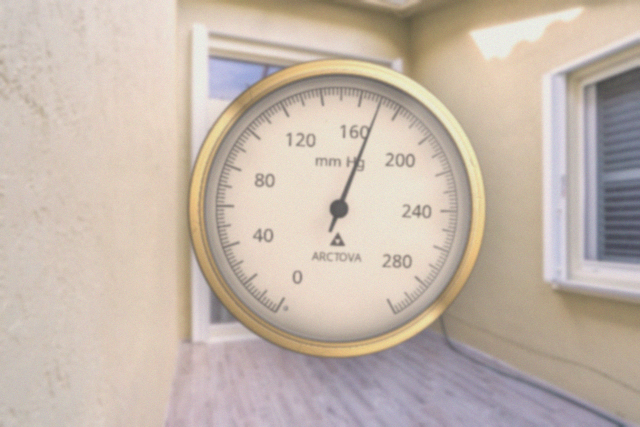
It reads 170 mmHg
